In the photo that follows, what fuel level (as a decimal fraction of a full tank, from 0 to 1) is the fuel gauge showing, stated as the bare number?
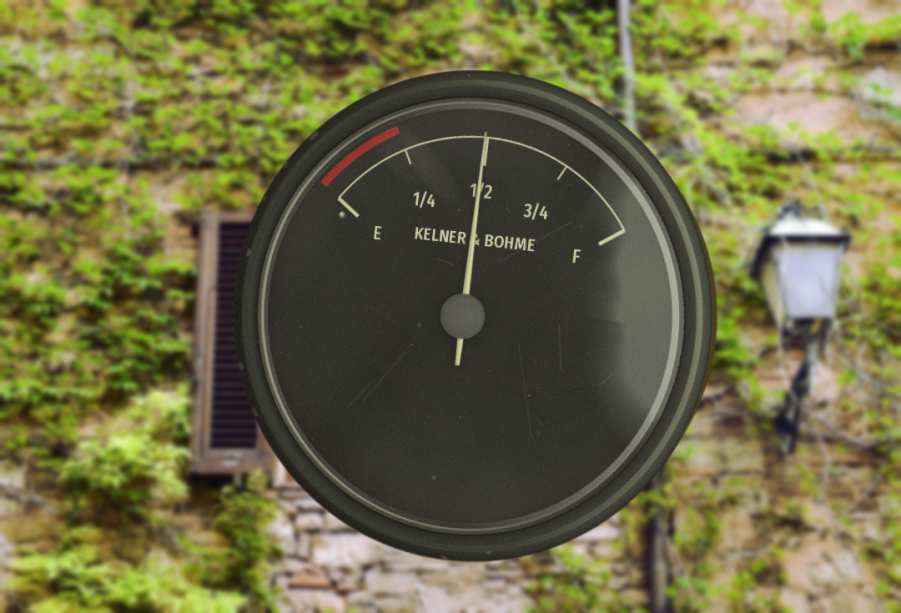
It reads 0.5
